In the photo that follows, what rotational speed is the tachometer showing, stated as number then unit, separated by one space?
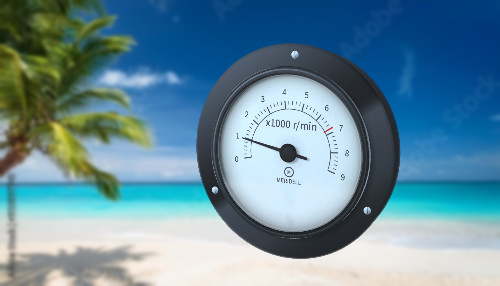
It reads 1000 rpm
